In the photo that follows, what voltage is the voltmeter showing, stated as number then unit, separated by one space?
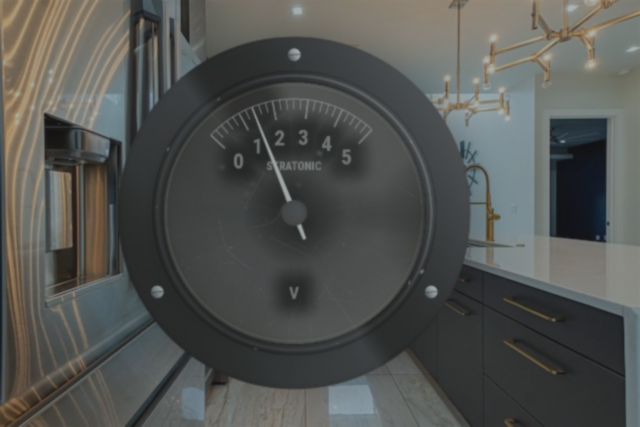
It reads 1.4 V
